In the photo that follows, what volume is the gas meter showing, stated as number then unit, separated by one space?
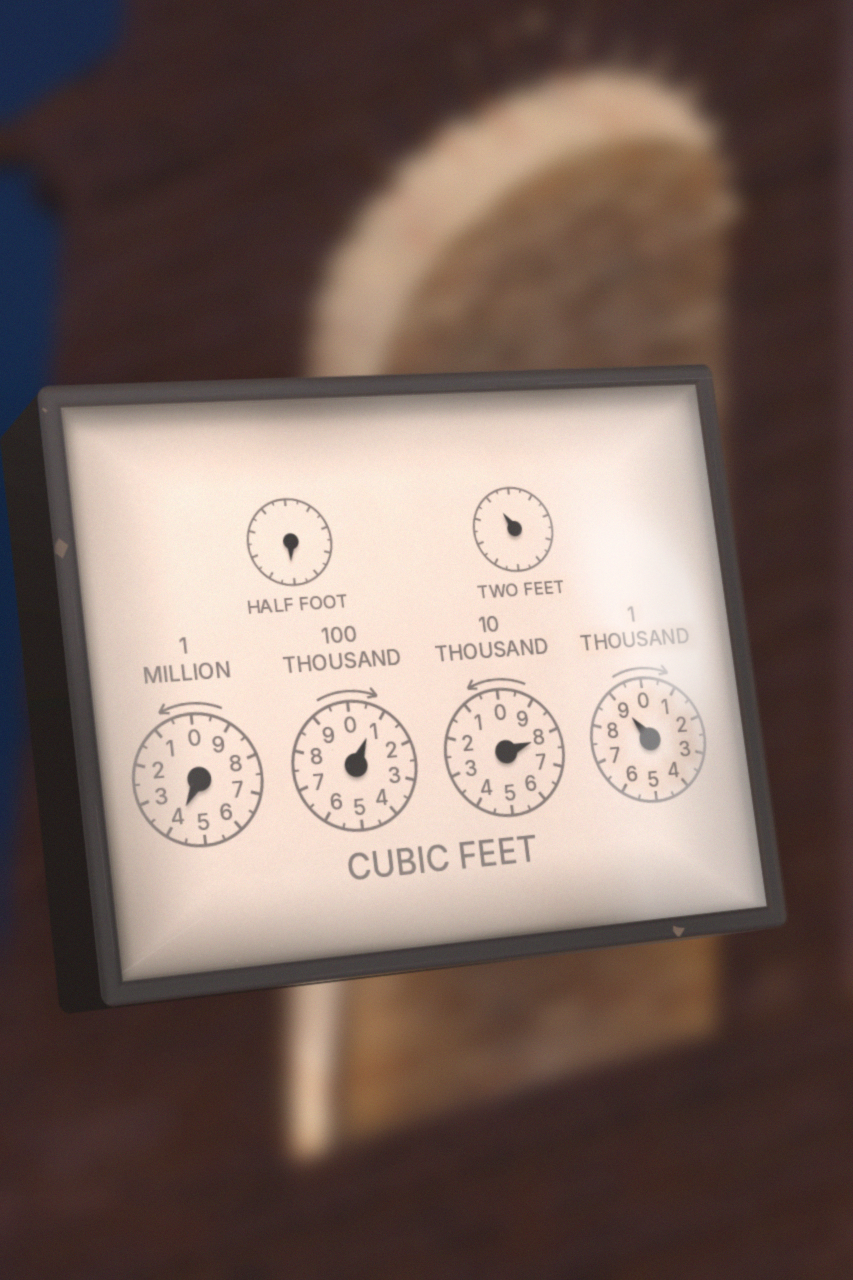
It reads 407900 ft³
